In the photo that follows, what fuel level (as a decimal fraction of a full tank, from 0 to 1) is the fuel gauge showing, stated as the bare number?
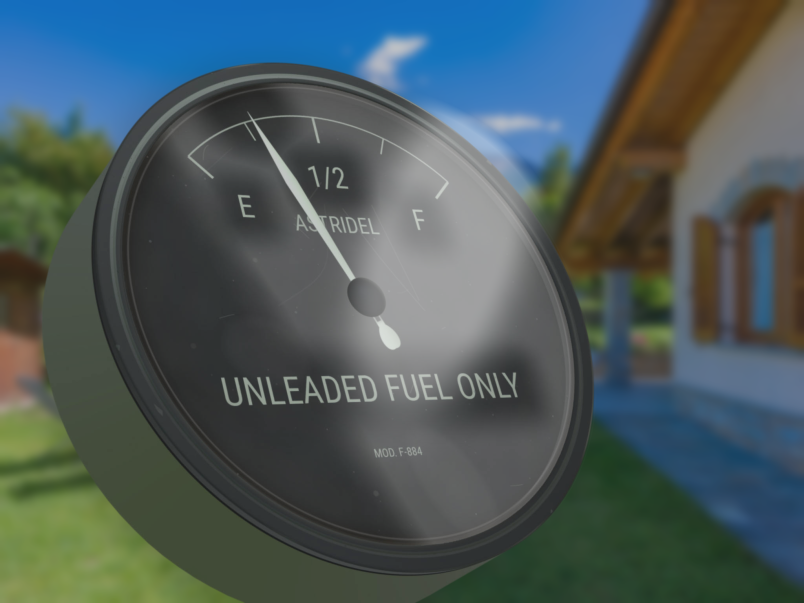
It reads 0.25
